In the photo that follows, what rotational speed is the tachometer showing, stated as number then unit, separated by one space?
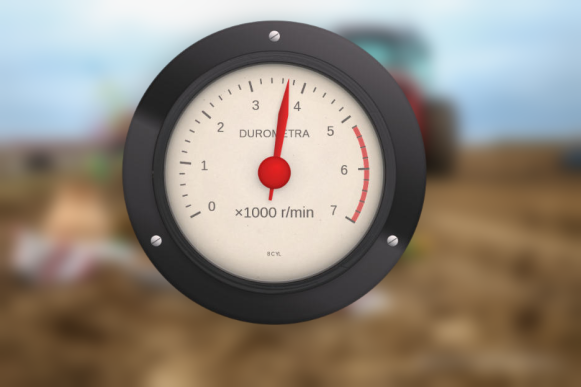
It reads 3700 rpm
